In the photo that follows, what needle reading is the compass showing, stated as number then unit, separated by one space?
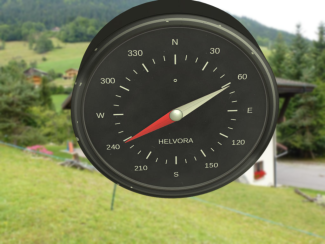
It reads 240 °
